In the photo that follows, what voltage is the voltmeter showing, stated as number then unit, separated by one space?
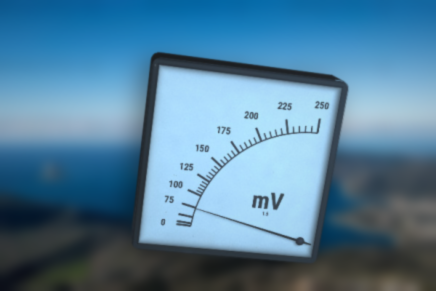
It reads 75 mV
